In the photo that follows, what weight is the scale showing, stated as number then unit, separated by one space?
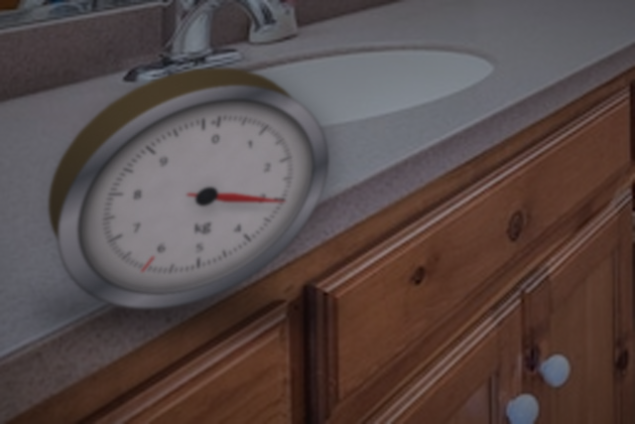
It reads 3 kg
